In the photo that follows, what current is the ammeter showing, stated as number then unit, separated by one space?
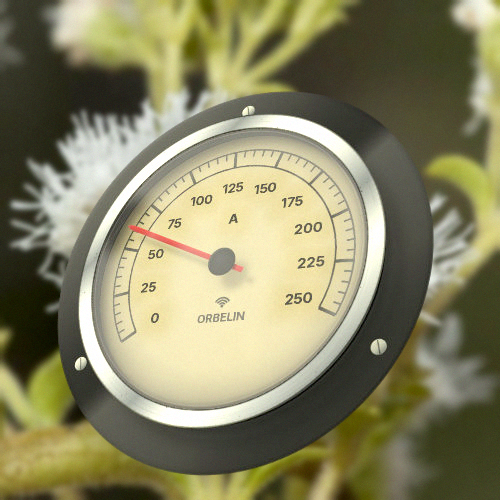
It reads 60 A
